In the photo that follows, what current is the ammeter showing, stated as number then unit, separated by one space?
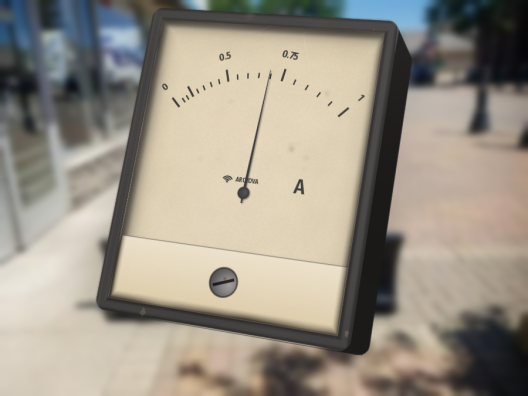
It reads 0.7 A
